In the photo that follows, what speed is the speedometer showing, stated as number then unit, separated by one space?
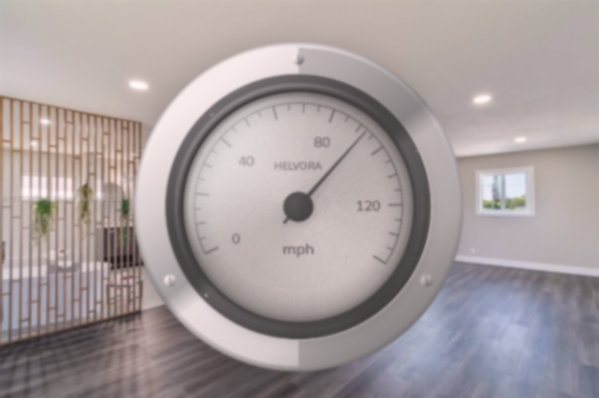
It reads 92.5 mph
